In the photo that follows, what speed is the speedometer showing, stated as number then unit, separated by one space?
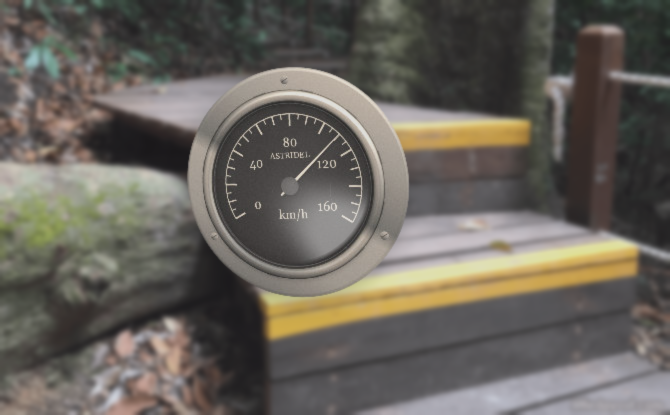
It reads 110 km/h
